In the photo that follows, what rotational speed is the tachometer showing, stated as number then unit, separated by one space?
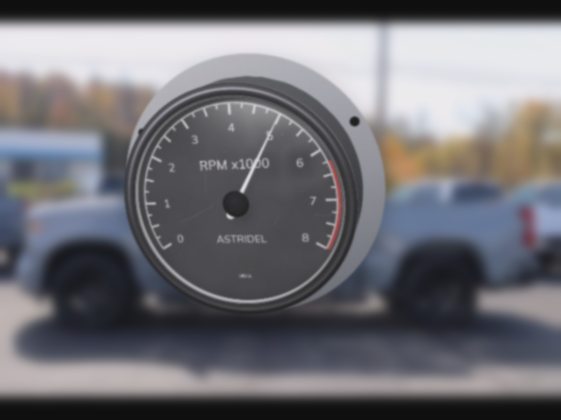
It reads 5000 rpm
